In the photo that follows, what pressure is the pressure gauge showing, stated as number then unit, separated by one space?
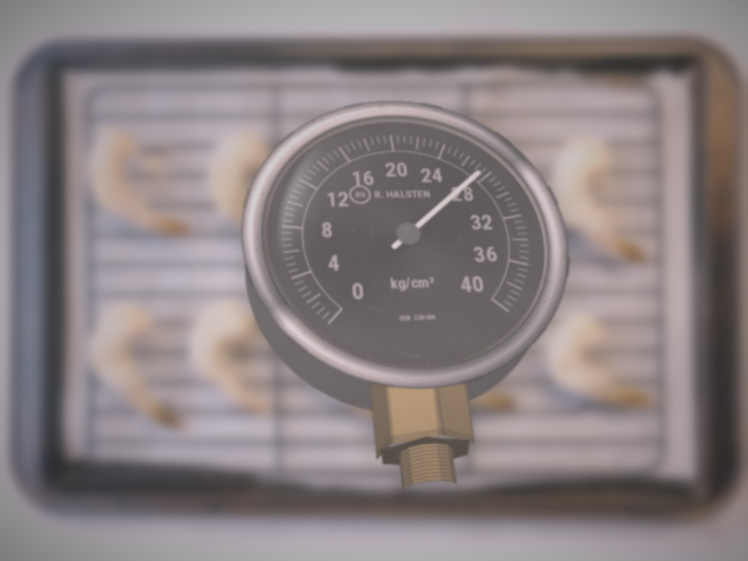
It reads 27.5 kg/cm²
